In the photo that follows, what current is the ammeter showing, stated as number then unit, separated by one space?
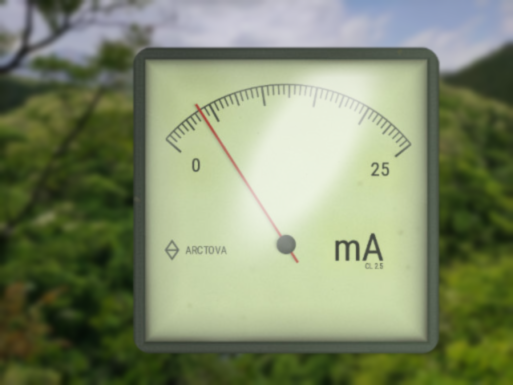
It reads 4 mA
